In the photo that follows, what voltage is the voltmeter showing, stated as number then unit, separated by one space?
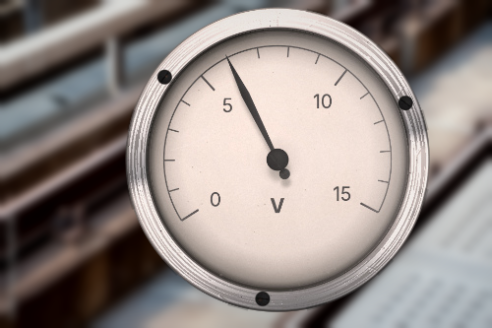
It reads 6 V
